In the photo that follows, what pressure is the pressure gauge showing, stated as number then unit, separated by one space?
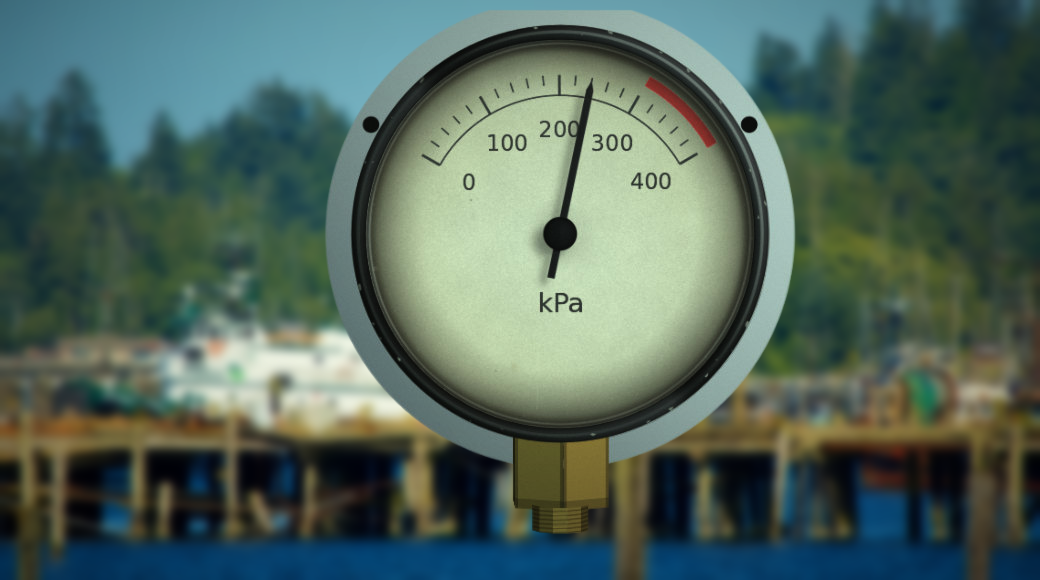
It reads 240 kPa
